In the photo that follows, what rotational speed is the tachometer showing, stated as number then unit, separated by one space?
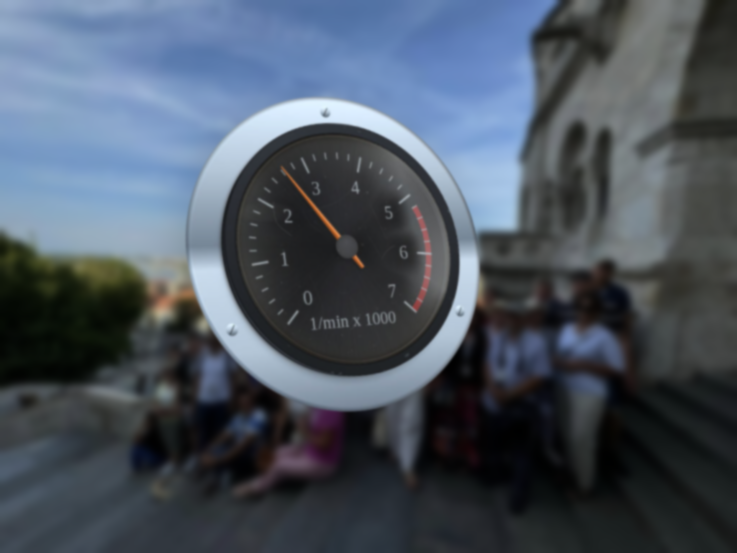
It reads 2600 rpm
